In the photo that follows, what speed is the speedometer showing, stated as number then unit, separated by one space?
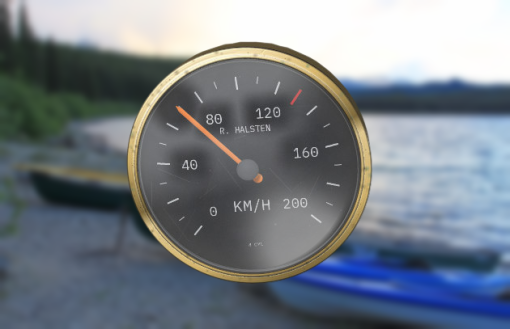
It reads 70 km/h
